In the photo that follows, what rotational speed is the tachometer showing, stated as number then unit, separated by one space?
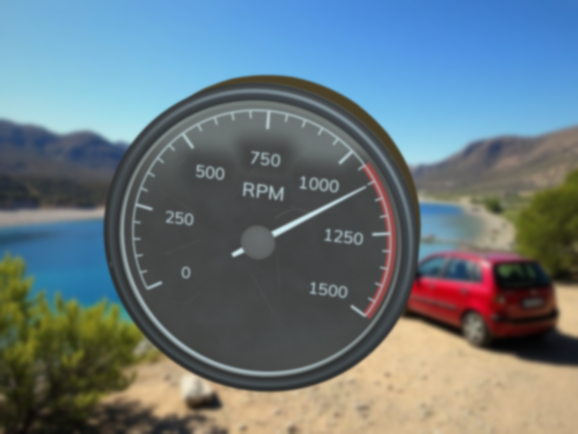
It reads 1100 rpm
